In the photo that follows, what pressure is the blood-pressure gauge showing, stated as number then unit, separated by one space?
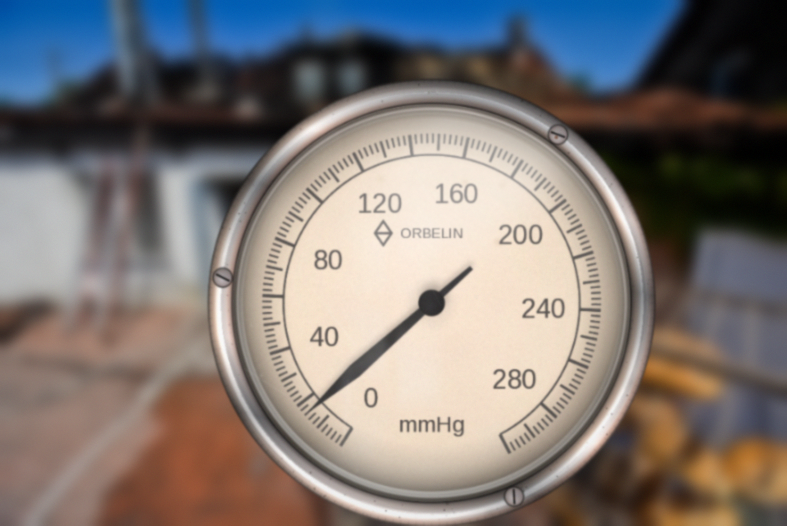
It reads 16 mmHg
